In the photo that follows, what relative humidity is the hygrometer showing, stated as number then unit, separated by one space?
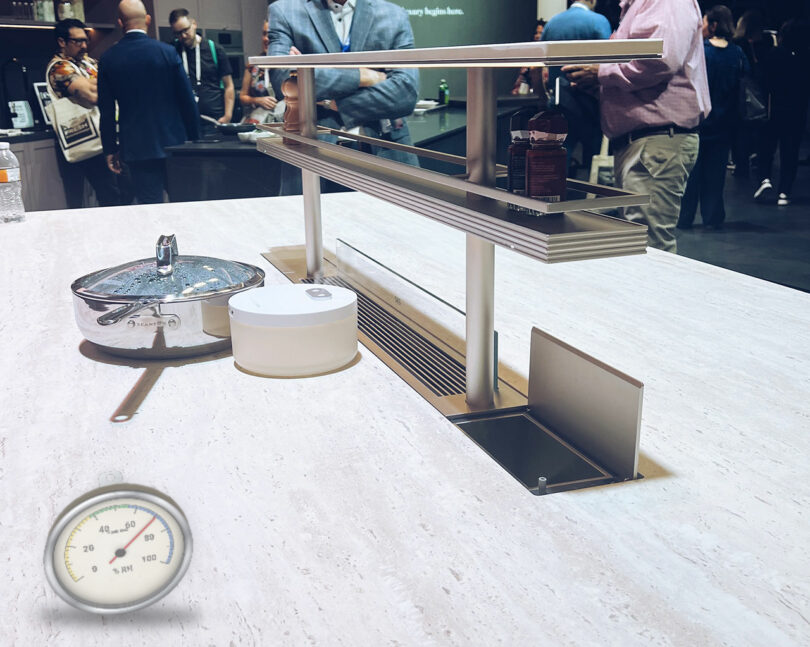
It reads 70 %
